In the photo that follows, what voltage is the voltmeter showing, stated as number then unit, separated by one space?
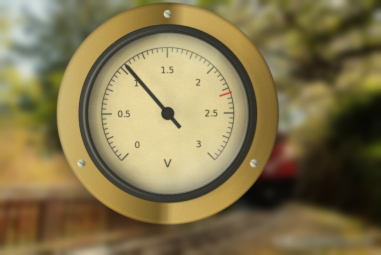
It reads 1.05 V
